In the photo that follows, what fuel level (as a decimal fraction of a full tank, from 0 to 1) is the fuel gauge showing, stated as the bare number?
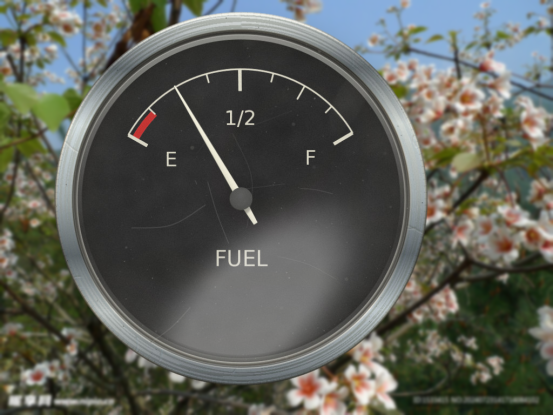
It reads 0.25
